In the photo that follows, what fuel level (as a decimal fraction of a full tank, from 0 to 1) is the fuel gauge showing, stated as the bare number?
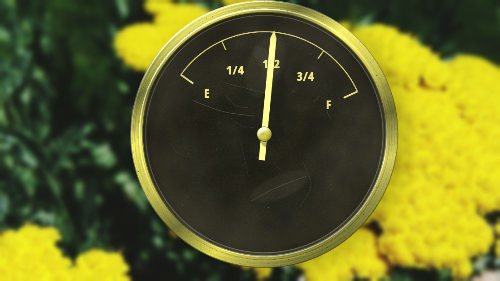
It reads 0.5
